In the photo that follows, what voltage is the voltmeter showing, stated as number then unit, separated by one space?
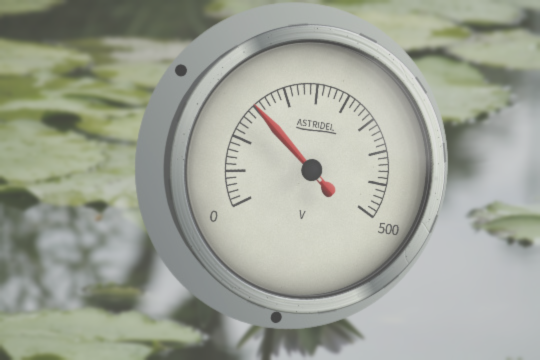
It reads 150 V
